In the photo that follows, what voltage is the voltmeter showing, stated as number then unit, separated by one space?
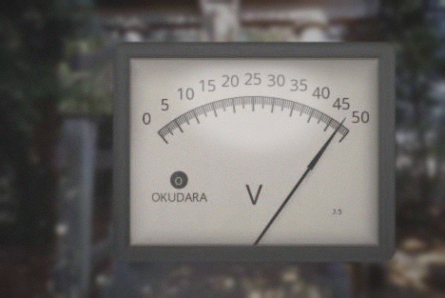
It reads 47.5 V
